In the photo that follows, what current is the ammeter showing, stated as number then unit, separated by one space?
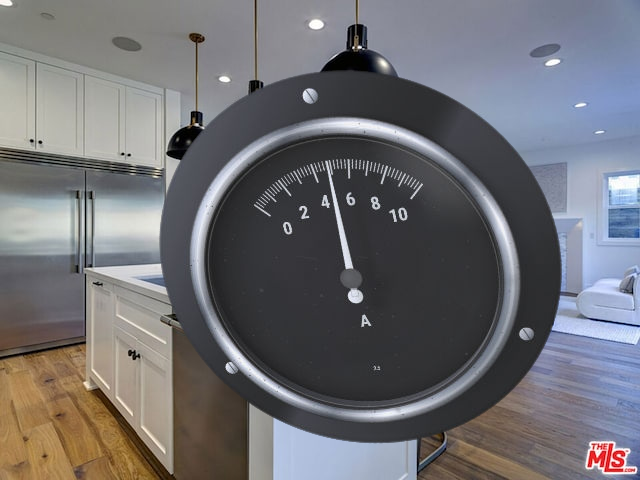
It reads 5 A
